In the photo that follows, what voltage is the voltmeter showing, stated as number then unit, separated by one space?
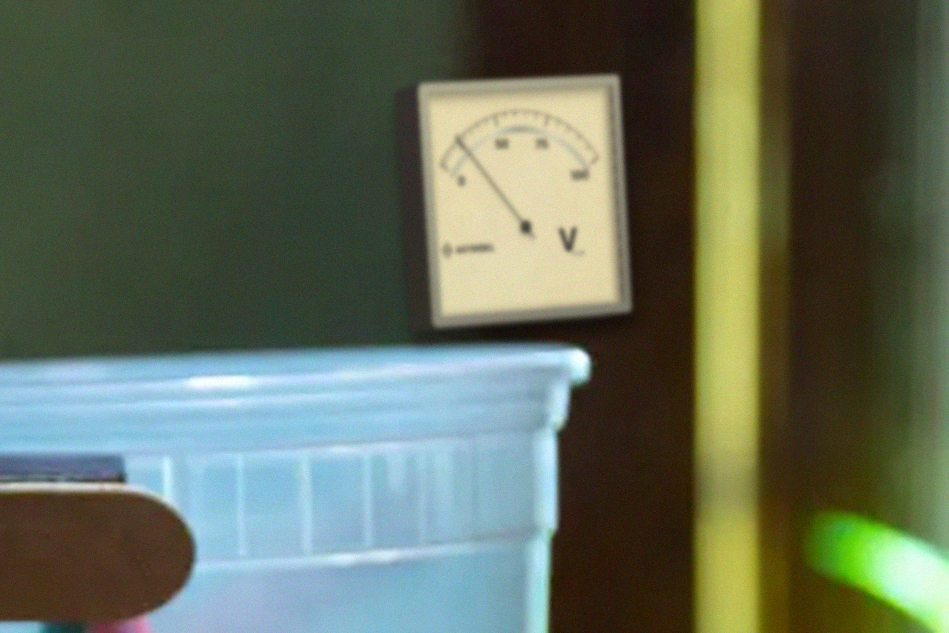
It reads 25 V
